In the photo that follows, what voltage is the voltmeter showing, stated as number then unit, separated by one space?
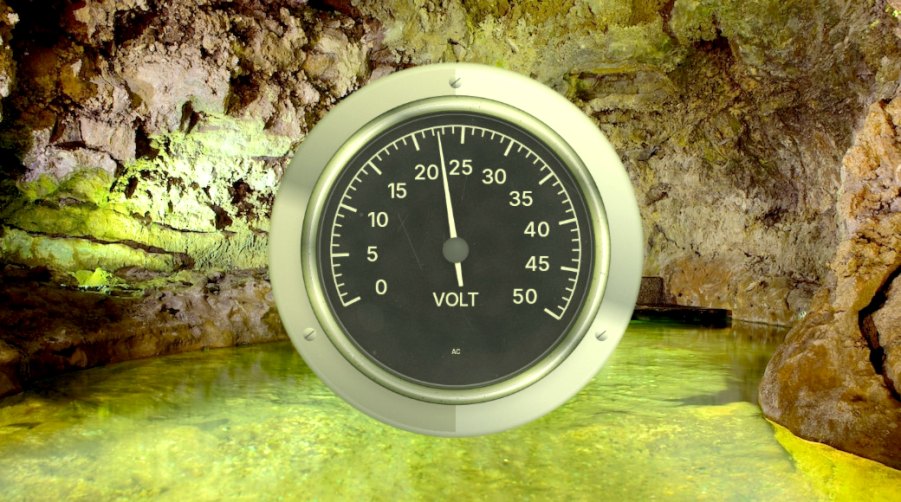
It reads 22.5 V
